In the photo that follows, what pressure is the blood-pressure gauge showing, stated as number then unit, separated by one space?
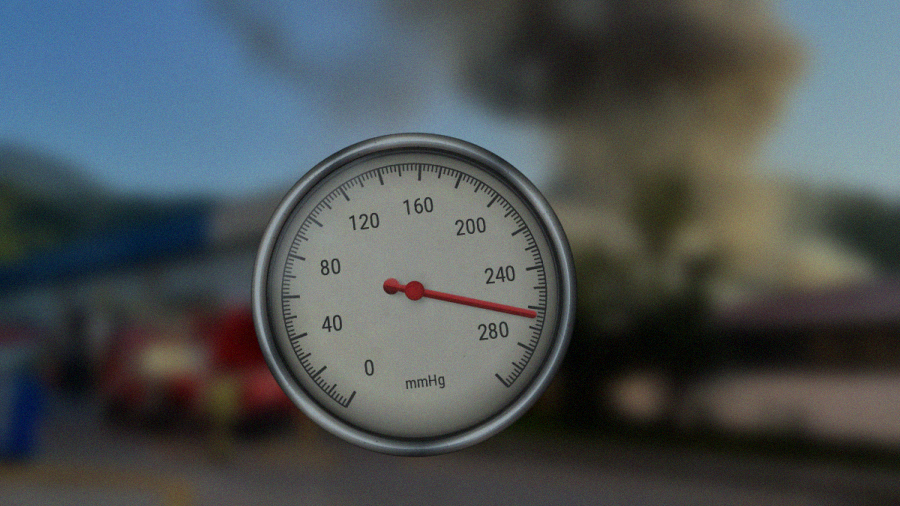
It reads 264 mmHg
